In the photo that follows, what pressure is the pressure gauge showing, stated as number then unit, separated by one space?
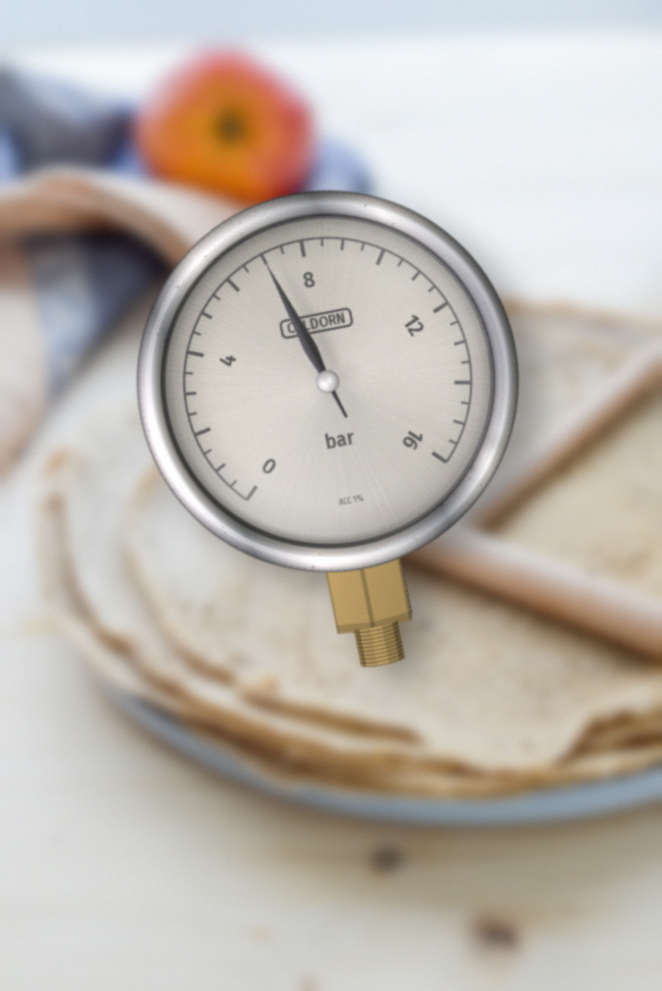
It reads 7 bar
